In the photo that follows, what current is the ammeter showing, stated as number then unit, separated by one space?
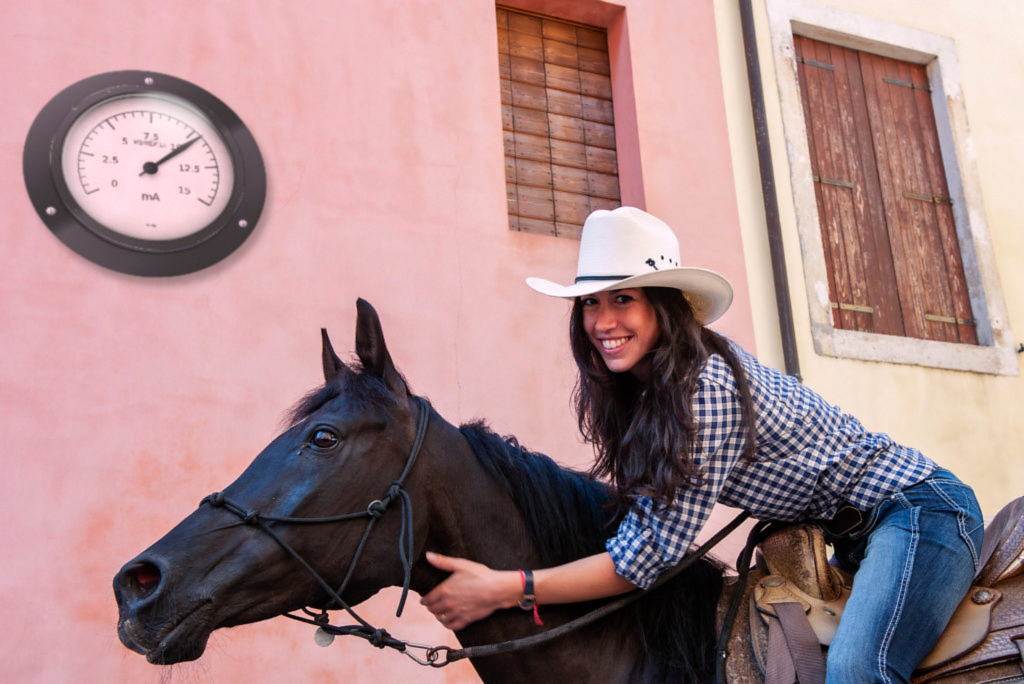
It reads 10.5 mA
